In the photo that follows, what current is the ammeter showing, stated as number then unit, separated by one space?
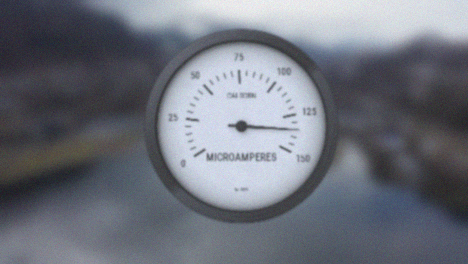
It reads 135 µA
